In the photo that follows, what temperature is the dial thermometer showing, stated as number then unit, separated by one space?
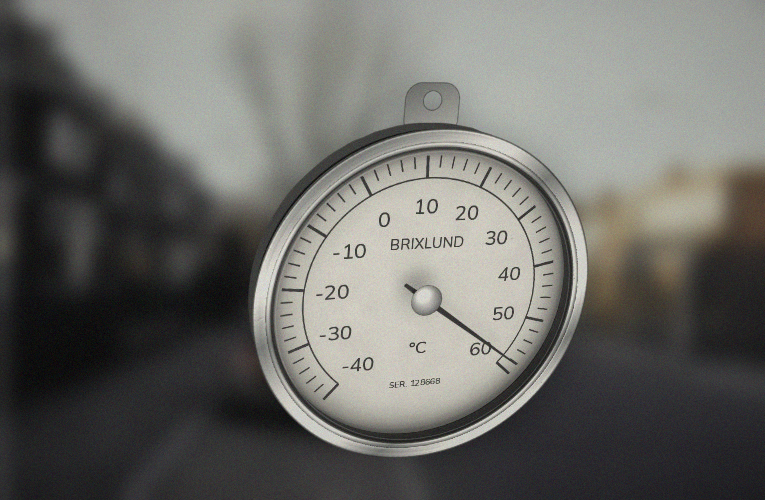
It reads 58 °C
